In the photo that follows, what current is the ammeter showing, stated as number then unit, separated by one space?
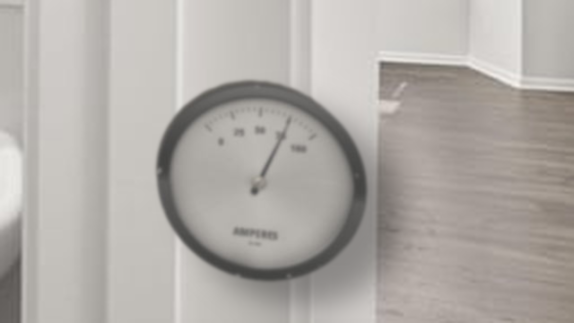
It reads 75 A
